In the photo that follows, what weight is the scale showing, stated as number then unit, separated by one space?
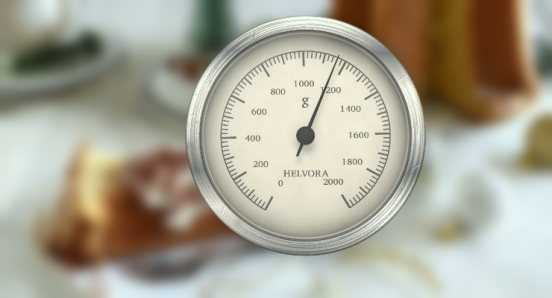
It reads 1160 g
